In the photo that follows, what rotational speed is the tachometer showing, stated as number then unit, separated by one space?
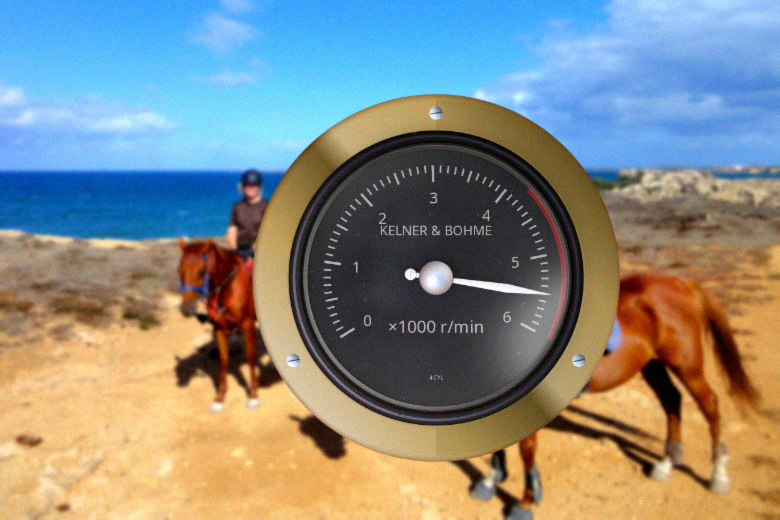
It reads 5500 rpm
